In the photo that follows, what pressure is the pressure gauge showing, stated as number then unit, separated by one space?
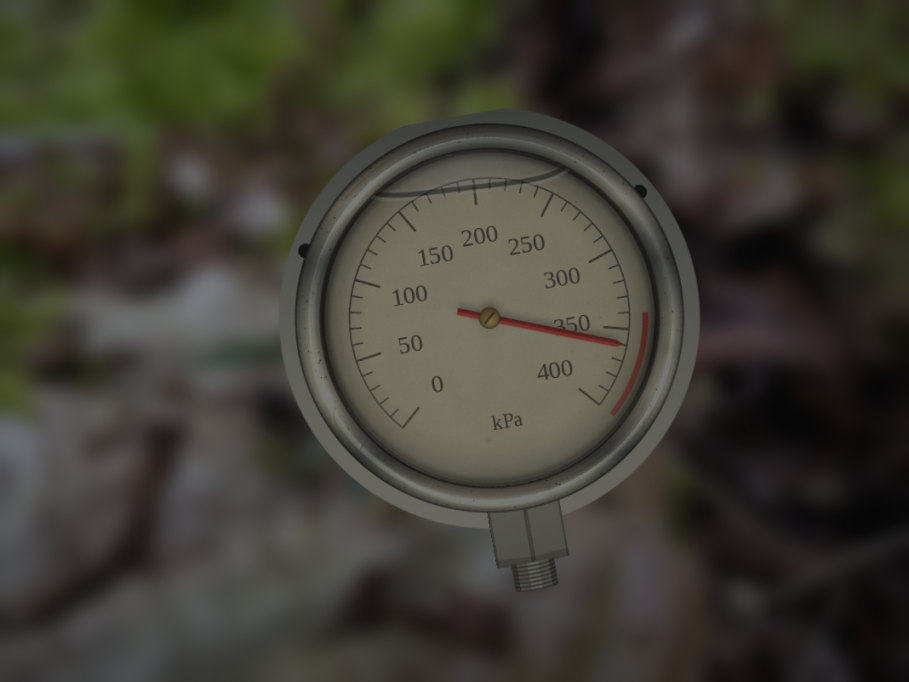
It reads 360 kPa
